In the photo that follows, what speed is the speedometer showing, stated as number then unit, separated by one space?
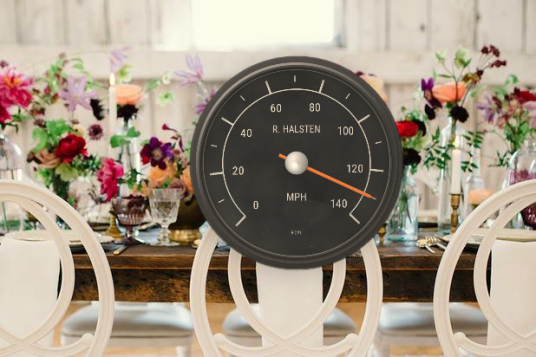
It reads 130 mph
